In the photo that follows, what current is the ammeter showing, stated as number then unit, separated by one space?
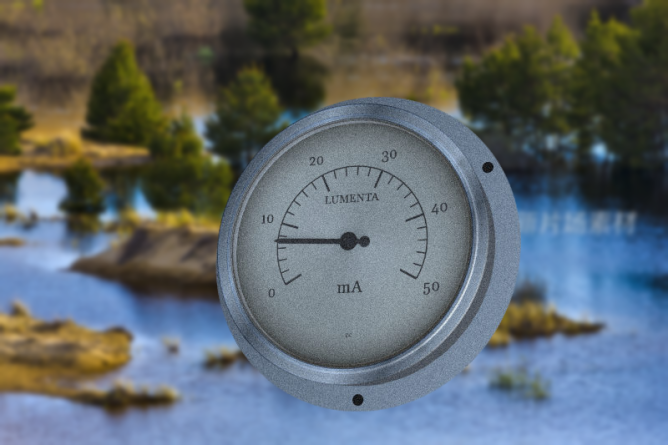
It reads 7 mA
